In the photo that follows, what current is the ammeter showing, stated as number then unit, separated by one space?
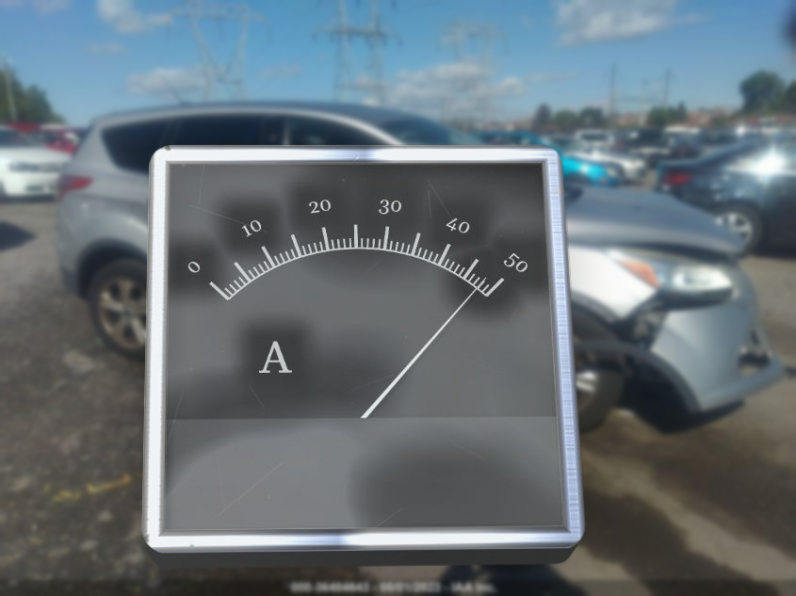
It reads 48 A
